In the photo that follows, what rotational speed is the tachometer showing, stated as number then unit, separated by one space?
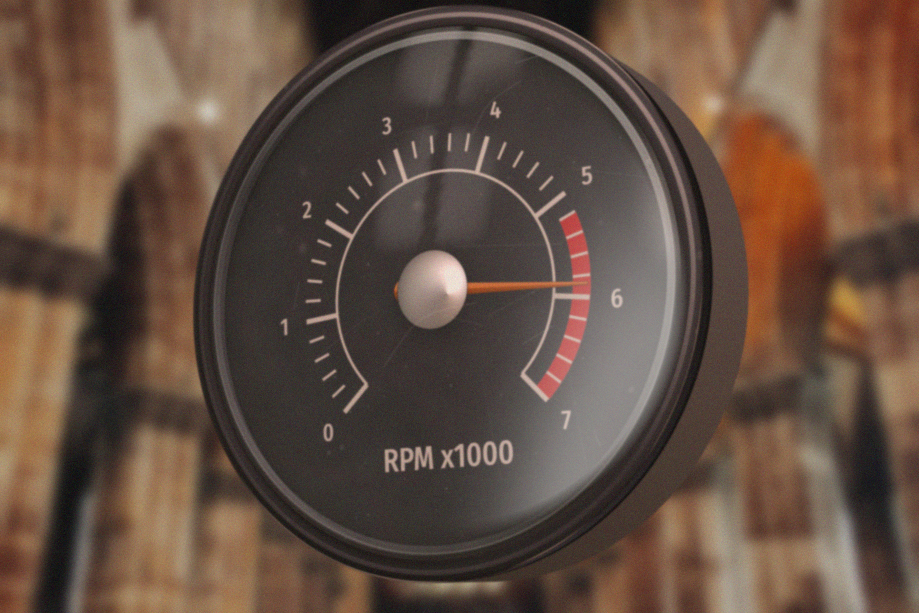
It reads 5900 rpm
